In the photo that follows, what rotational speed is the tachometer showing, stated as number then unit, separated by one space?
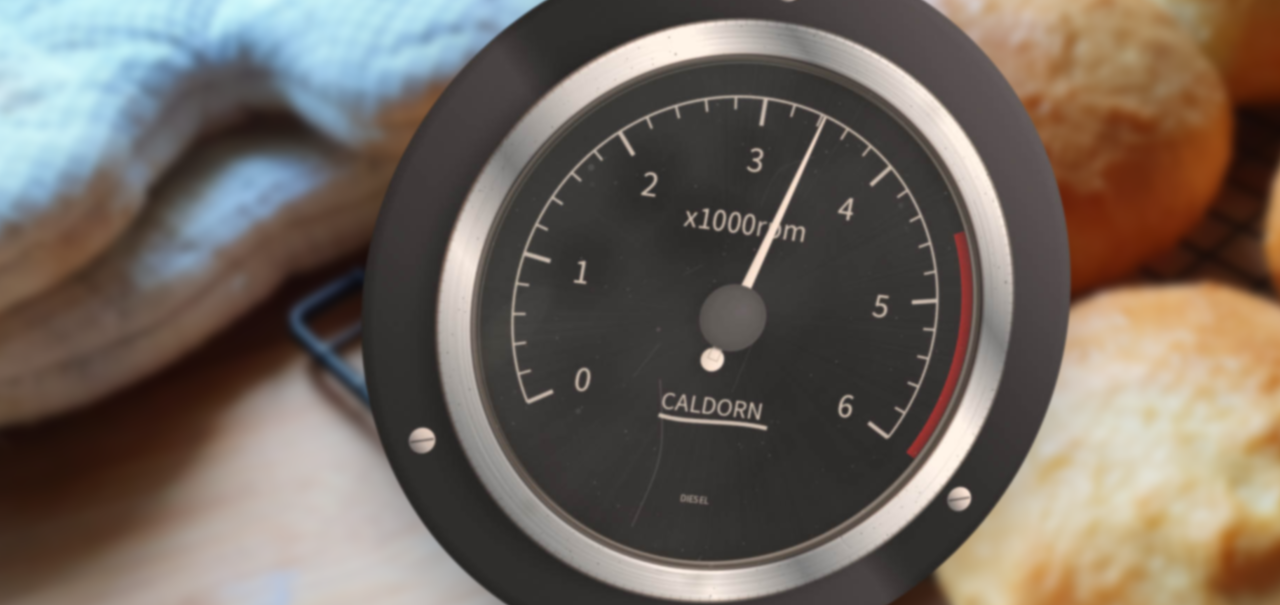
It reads 3400 rpm
